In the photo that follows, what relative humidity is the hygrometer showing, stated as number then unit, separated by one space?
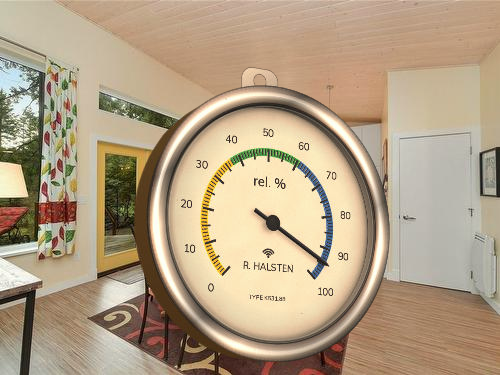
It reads 95 %
